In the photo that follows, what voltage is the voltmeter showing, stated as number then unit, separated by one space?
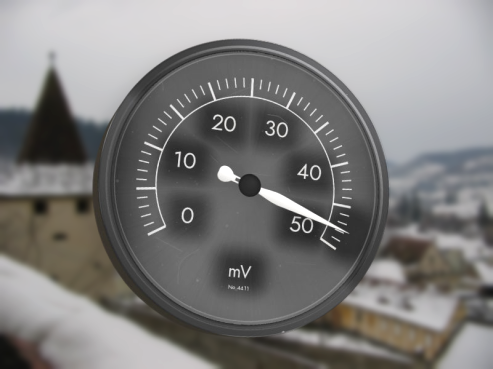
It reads 48 mV
